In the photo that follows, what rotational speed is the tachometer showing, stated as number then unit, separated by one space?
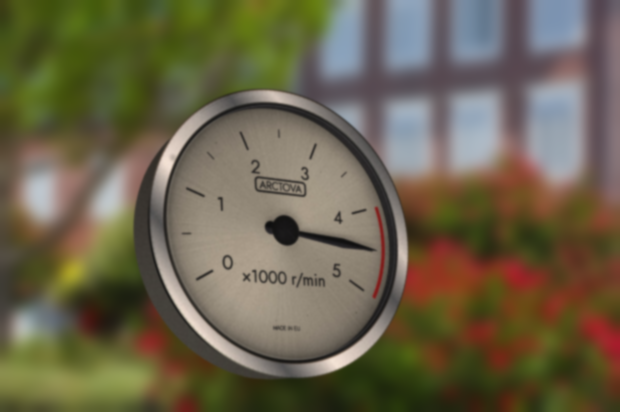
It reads 4500 rpm
